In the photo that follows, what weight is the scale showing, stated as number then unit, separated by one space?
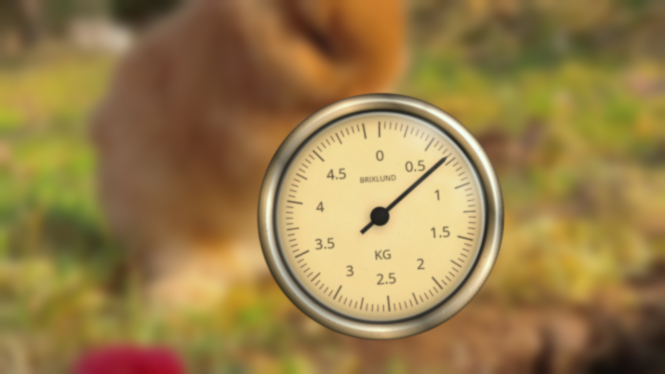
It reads 0.7 kg
